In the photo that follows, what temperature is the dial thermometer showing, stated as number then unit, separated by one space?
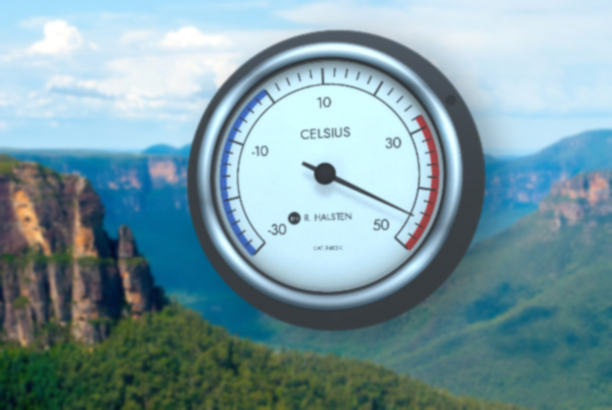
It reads 45 °C
